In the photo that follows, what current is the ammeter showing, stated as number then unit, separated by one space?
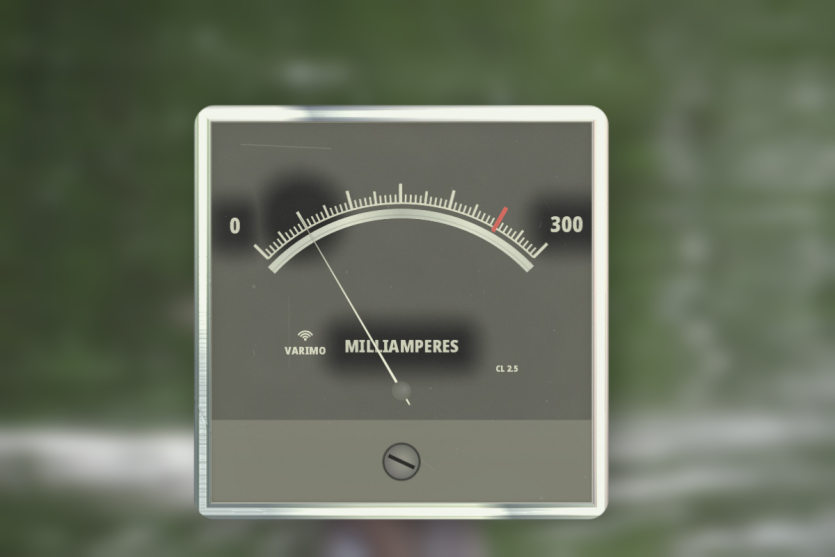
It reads 50 mA
